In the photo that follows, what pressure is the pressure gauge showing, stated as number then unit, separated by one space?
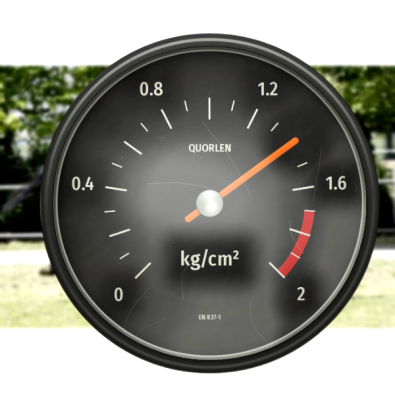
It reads 1.4 kg/cm²
